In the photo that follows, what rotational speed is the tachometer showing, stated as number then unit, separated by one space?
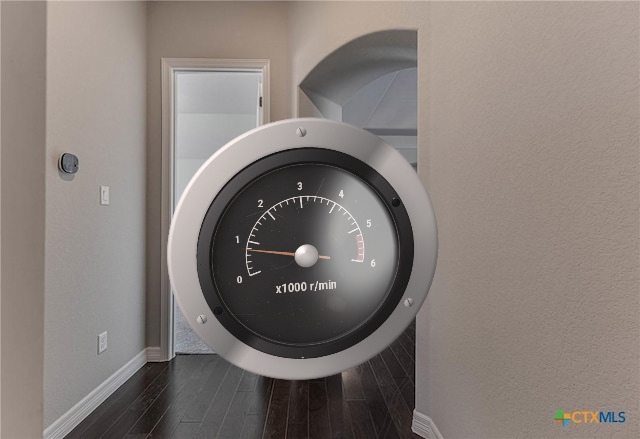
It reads 800 rpm
